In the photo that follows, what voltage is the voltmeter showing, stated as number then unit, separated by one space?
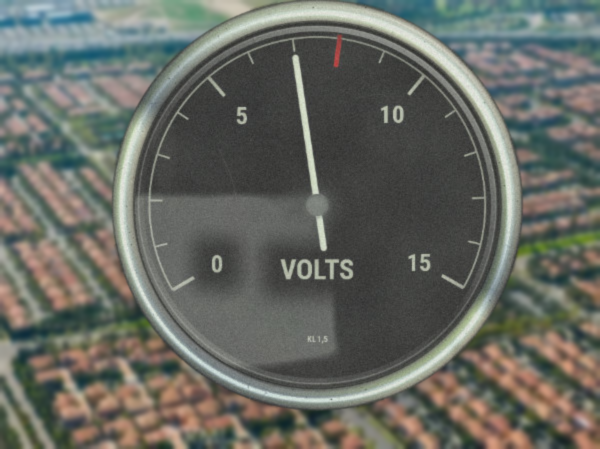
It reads 7 V
